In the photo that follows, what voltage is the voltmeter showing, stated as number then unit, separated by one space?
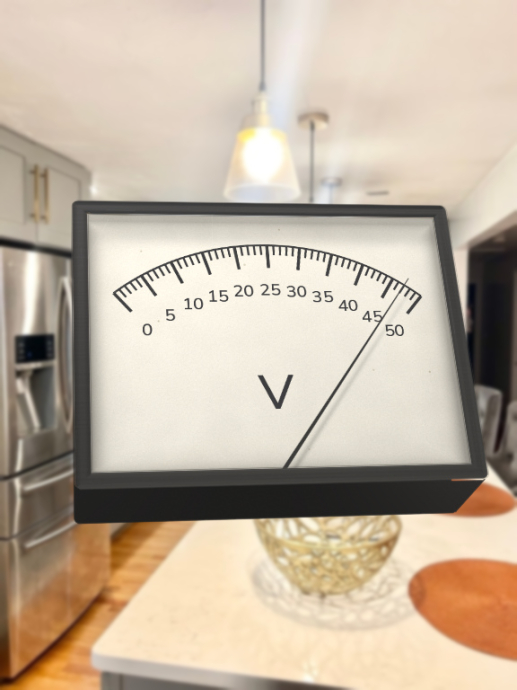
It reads 47 V
